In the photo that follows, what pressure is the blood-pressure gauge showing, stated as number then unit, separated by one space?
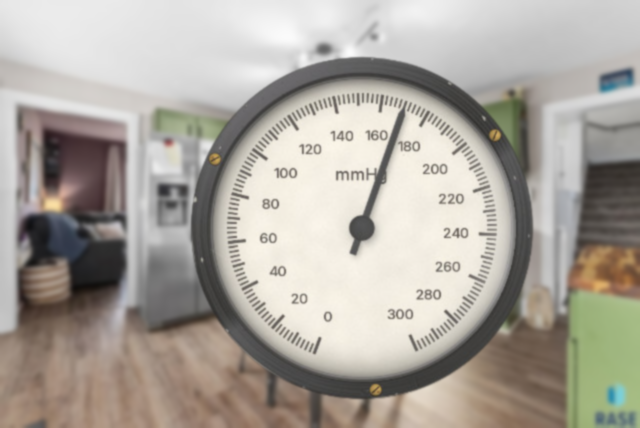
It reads 170 mmHg
